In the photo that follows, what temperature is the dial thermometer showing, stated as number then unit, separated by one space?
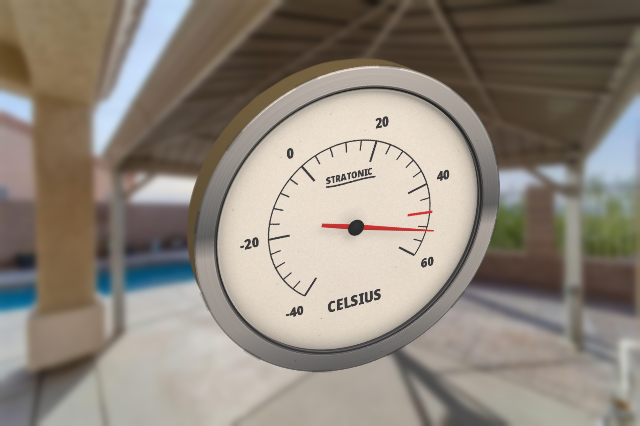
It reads 52 °C
